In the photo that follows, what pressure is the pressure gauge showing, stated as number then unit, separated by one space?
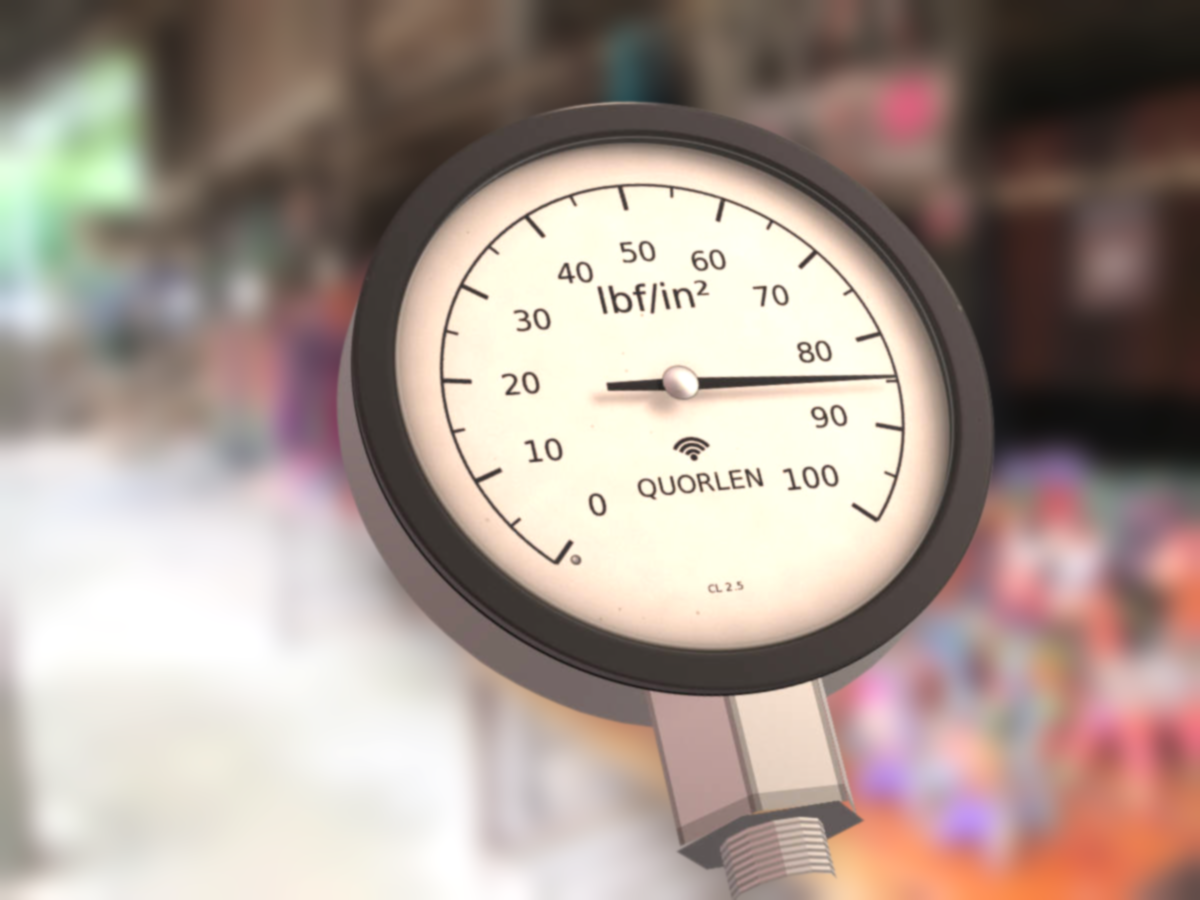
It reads 85 psi
